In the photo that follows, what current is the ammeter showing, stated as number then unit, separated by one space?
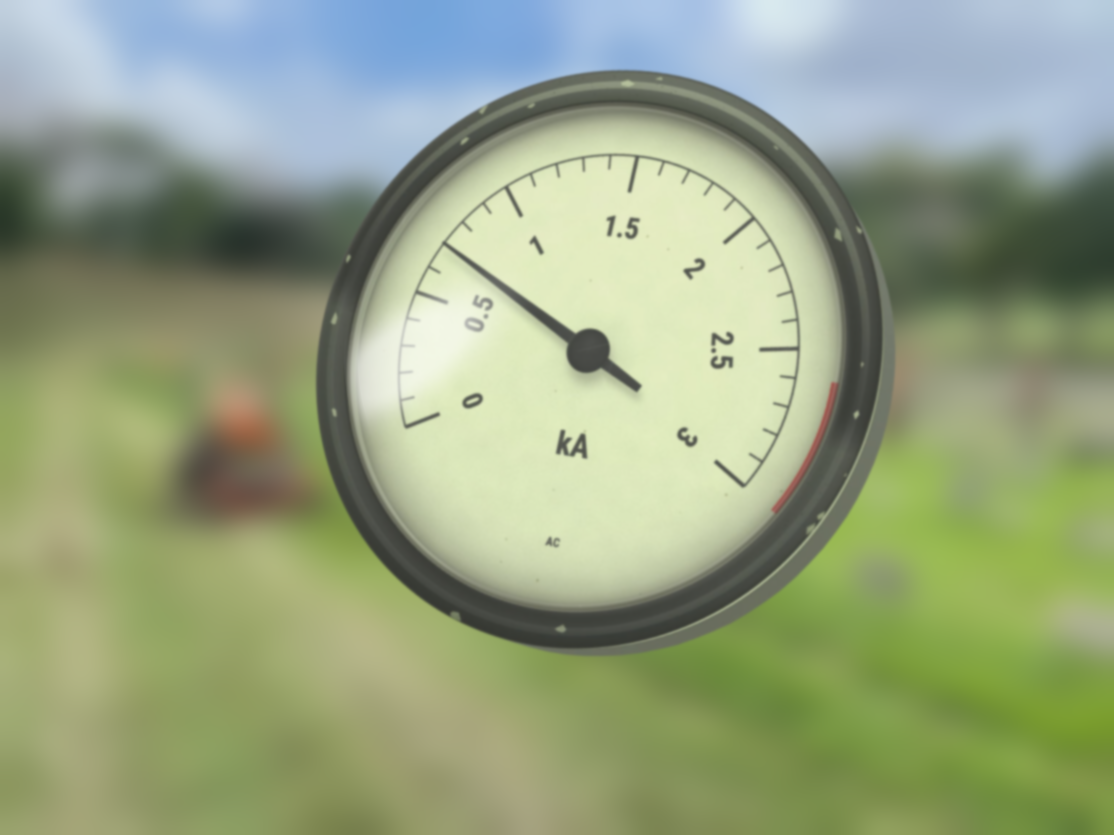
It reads 0.7 kA
